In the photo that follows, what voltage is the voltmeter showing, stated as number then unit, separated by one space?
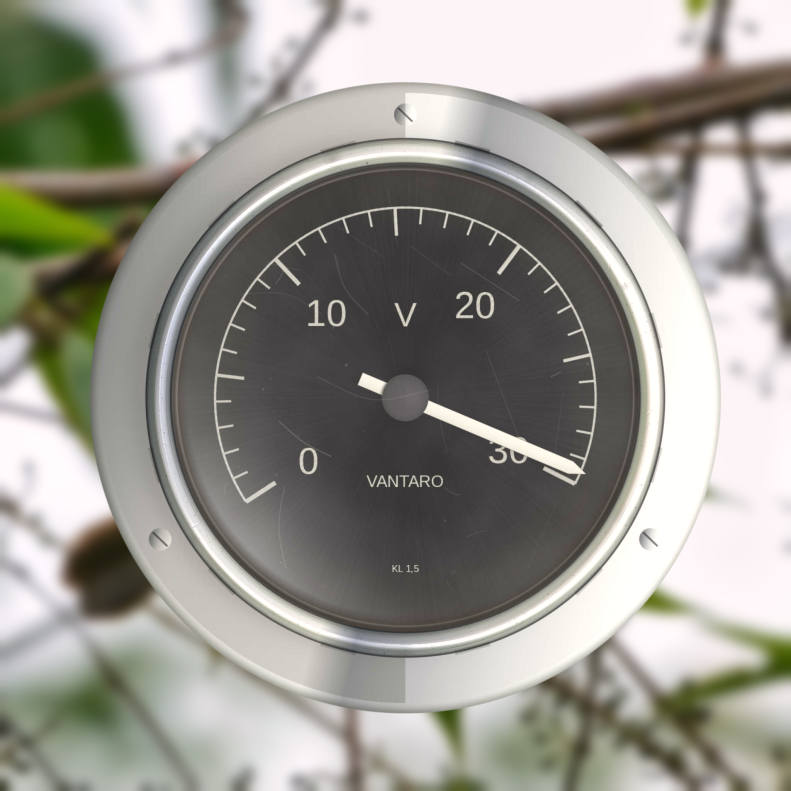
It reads 29.5 V
